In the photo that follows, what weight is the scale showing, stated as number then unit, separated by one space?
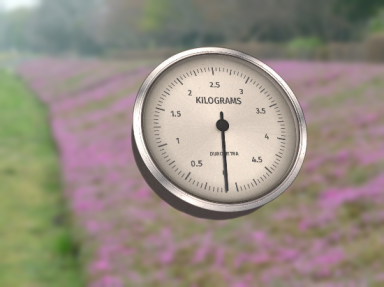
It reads 0 kg
